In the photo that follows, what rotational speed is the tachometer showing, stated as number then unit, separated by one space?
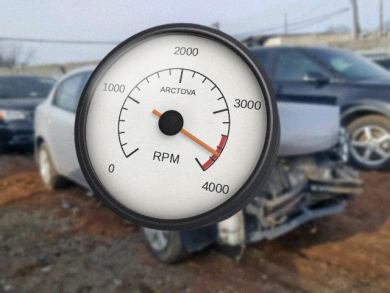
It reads 3700 rpm
